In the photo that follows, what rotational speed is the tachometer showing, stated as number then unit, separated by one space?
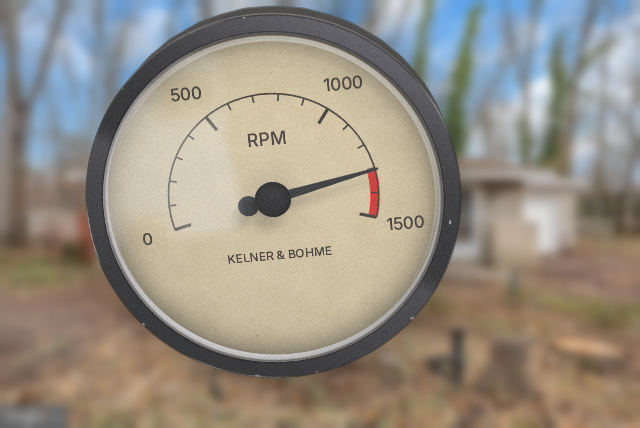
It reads 1300 rpm
